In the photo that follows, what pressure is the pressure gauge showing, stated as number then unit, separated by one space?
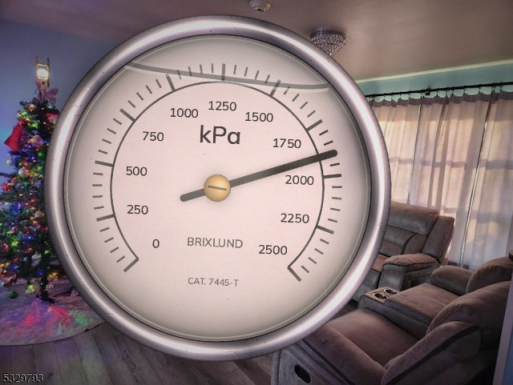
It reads 1900 kPa
